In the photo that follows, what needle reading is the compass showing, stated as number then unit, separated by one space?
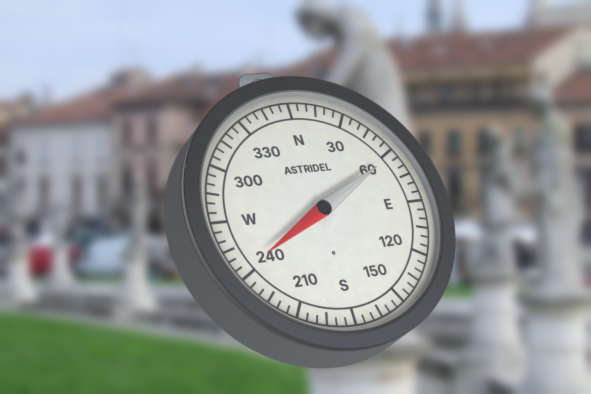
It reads 242.5 °
